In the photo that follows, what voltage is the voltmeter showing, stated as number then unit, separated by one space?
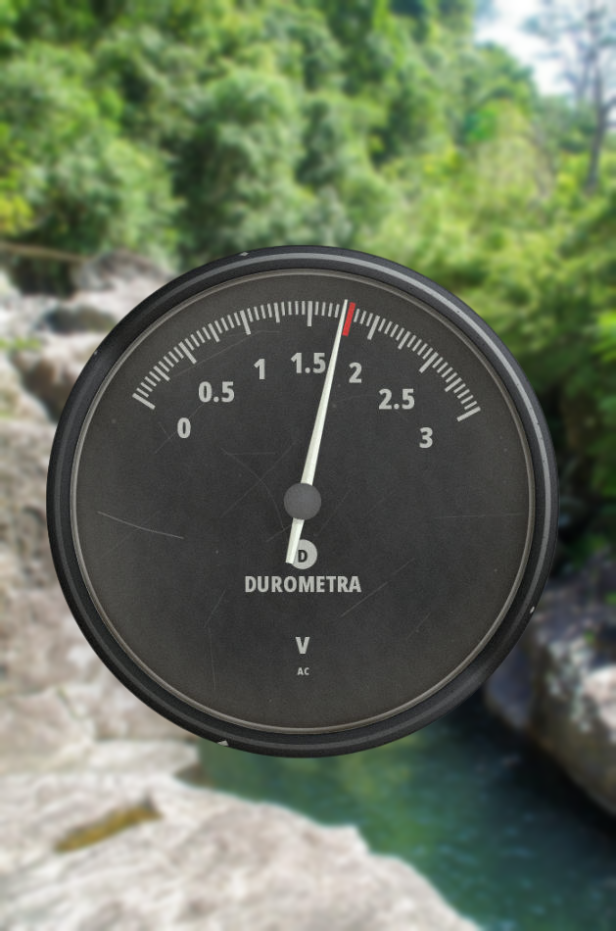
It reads 1.75 V
